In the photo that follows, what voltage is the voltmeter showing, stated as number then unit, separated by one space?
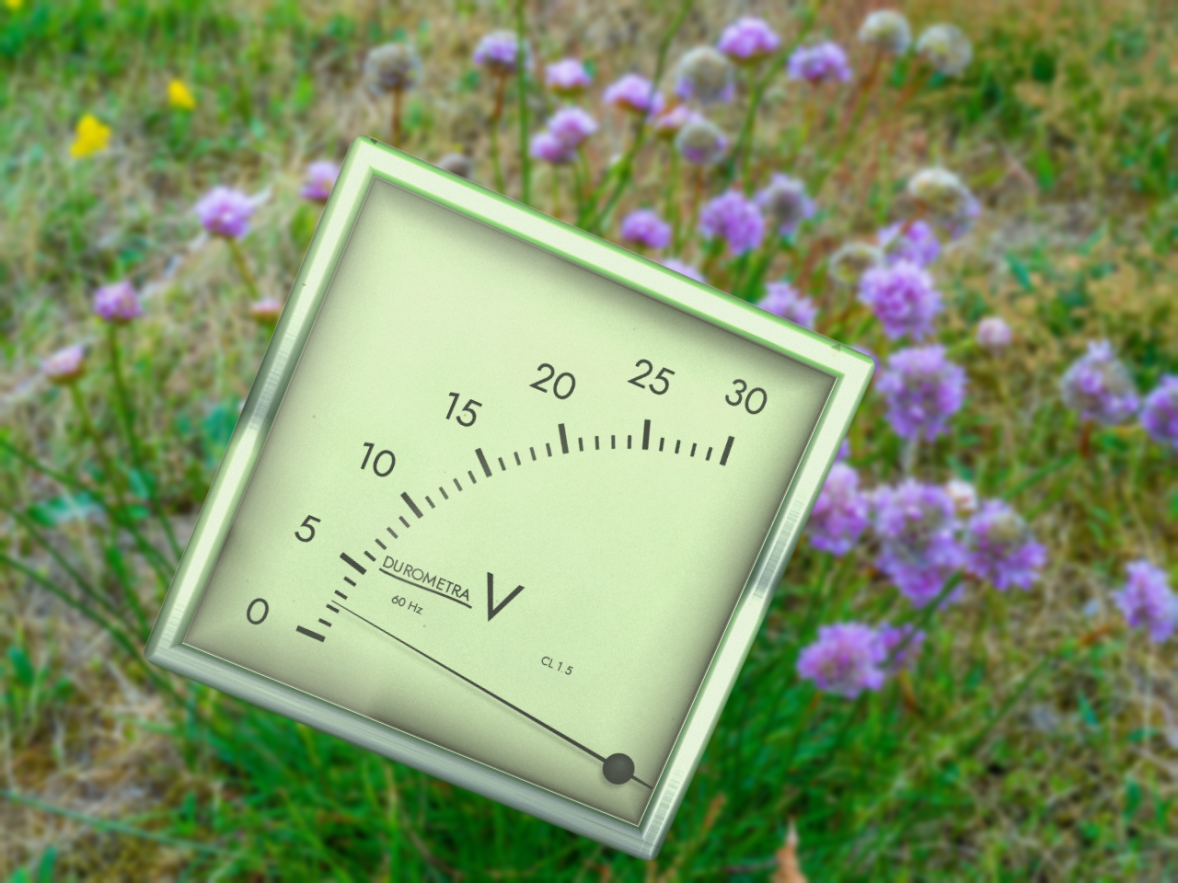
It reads 2.5 V
